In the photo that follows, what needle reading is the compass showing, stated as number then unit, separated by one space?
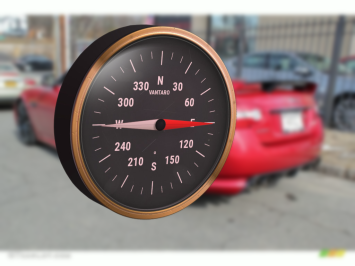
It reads 90 °
